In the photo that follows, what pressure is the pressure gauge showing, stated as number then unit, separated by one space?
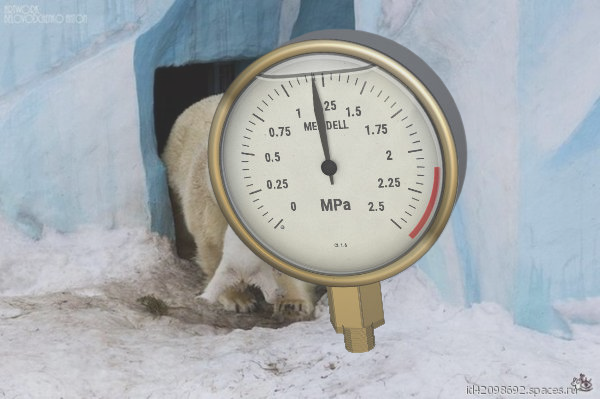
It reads 1.2 MPa
